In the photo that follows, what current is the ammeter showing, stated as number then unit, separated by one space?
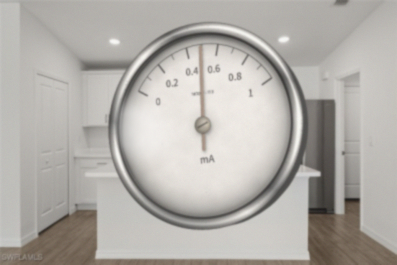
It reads 0.5 mA
